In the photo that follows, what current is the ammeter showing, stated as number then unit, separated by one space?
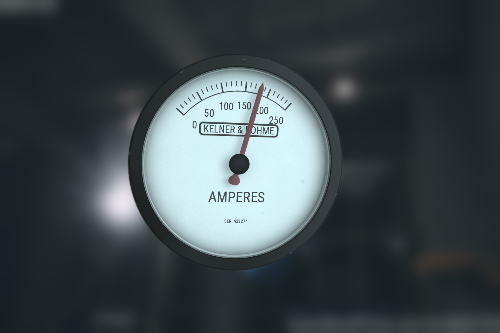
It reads 180 A
